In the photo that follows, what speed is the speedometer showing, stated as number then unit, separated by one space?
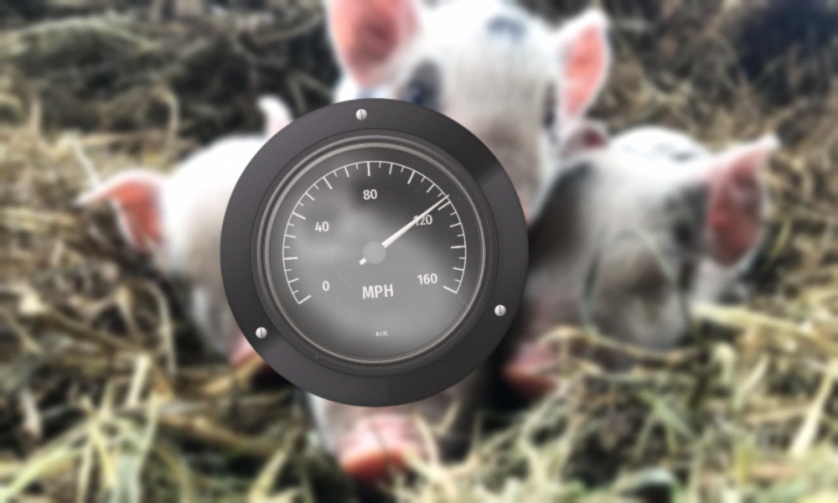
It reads 117.5 mph
